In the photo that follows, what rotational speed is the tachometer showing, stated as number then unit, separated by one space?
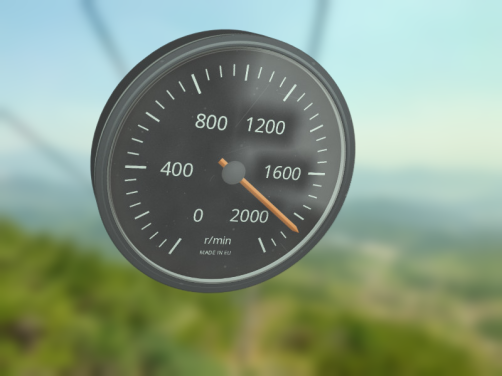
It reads 1850 rpm
